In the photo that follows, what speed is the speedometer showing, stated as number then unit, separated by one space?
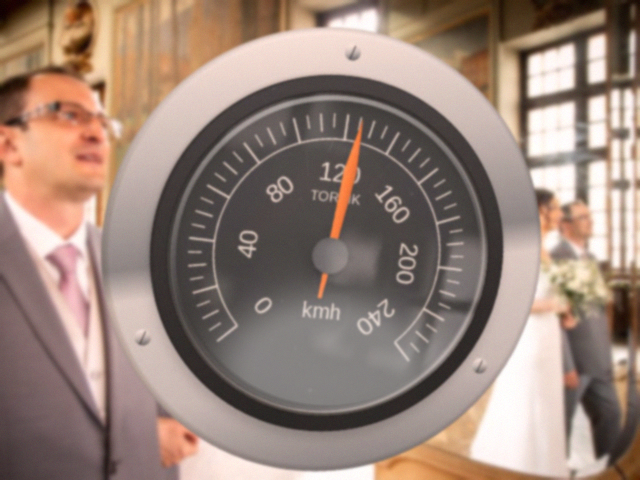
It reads 125 km/h
